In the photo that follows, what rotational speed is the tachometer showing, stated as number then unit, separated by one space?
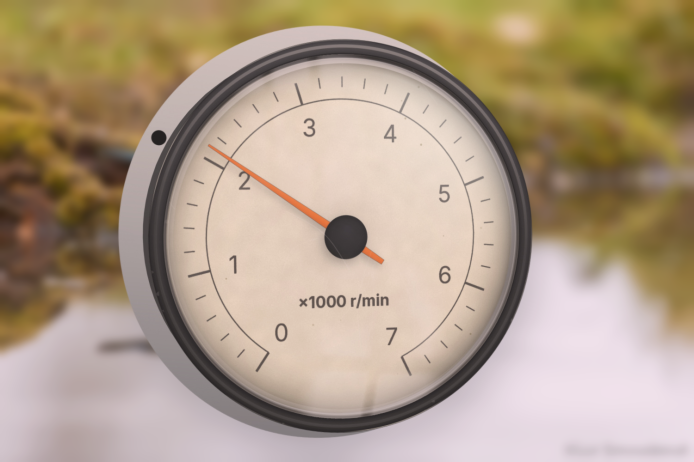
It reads 2100 rpm
